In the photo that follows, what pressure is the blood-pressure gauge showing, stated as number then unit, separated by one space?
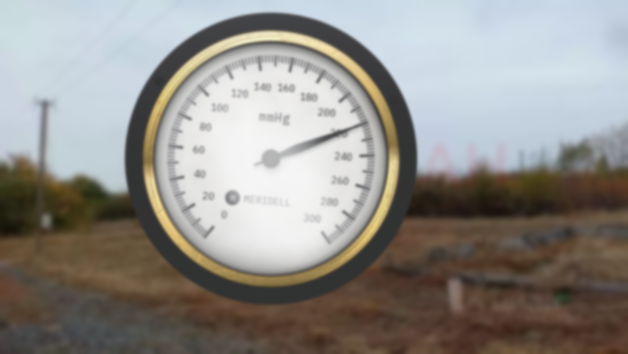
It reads 220 mmHg
